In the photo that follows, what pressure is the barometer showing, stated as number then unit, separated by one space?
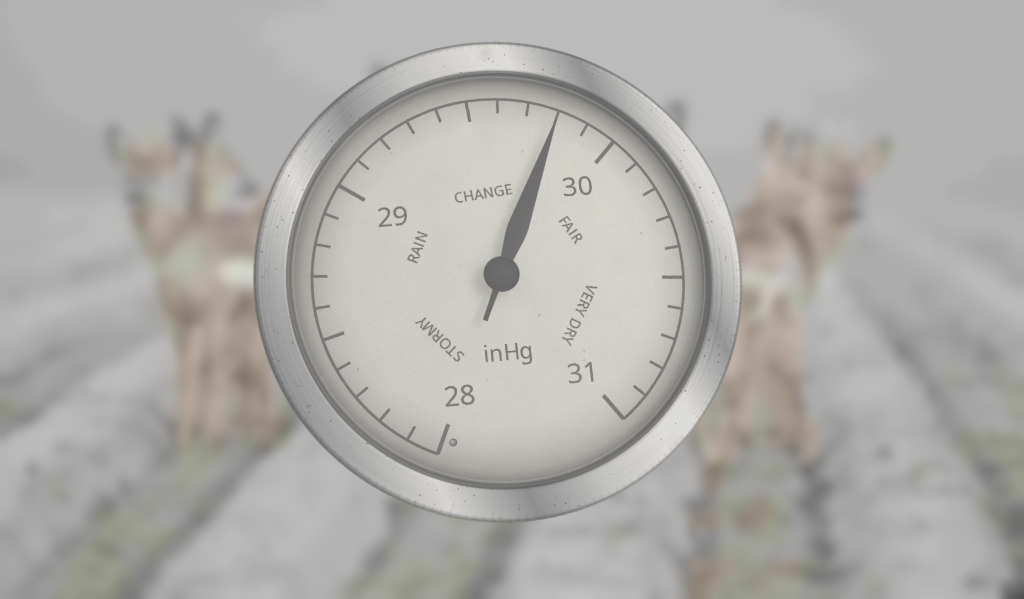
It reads 29.8 inHg
